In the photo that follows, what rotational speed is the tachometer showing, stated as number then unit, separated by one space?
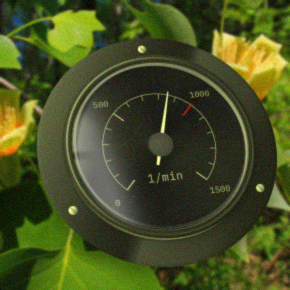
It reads 850 rpm
